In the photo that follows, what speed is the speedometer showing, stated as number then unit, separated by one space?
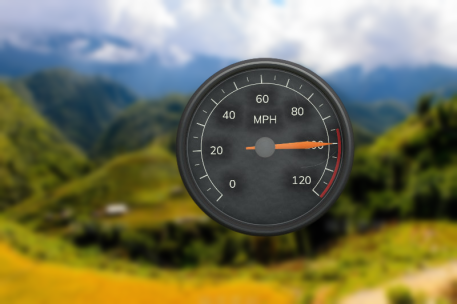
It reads 100 mph
